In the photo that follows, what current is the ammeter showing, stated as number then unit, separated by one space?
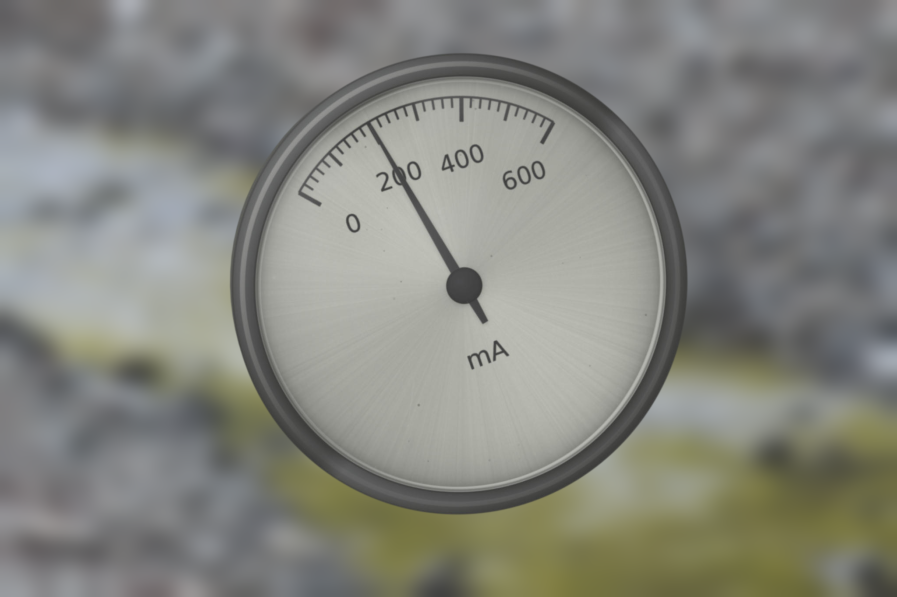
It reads 200 mA
